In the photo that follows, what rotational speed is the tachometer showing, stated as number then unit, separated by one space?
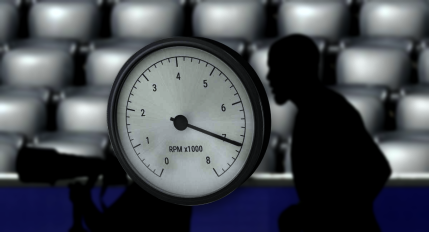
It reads 7000 rpm
